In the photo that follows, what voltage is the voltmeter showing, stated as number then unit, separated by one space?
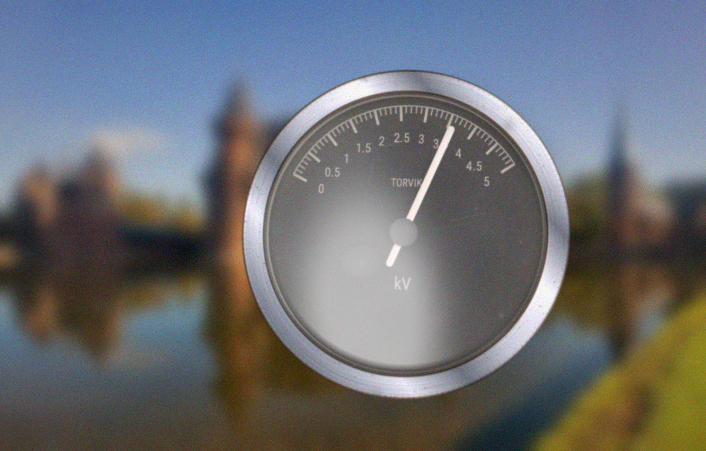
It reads 3.6 kV
